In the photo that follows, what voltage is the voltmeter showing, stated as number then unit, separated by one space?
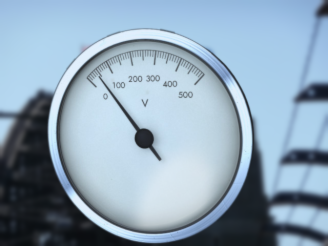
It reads 50 V
